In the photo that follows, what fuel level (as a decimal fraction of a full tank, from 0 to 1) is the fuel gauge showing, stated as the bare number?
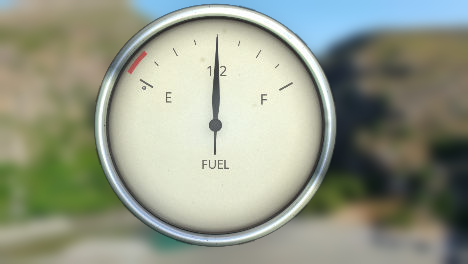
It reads 0.5
